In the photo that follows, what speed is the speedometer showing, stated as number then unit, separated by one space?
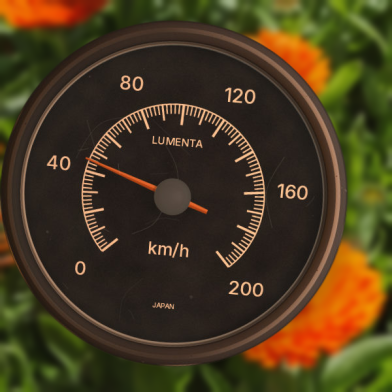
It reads 46 km/h
